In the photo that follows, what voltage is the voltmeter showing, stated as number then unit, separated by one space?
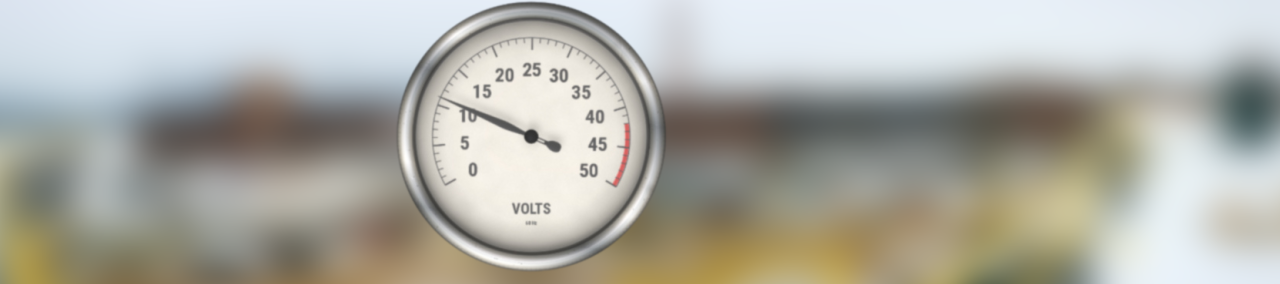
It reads 11 V
